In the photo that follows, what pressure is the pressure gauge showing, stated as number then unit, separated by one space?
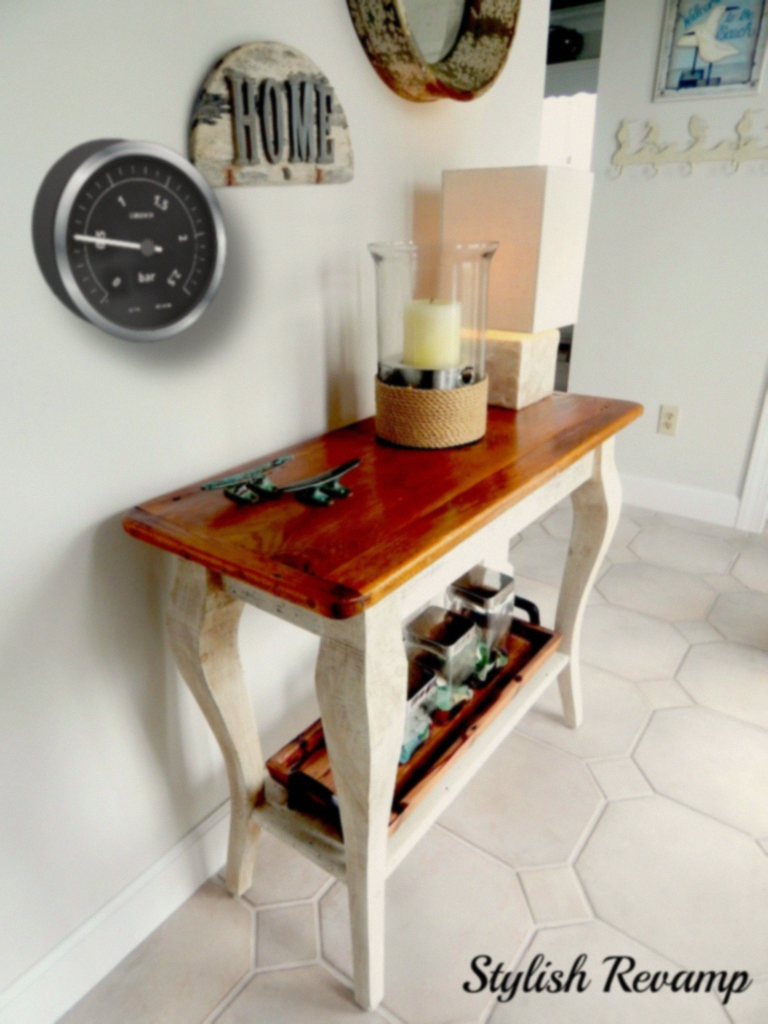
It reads 0.5 bar
